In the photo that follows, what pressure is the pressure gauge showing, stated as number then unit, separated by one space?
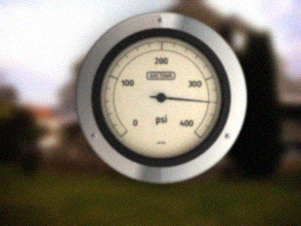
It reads 340 psi
